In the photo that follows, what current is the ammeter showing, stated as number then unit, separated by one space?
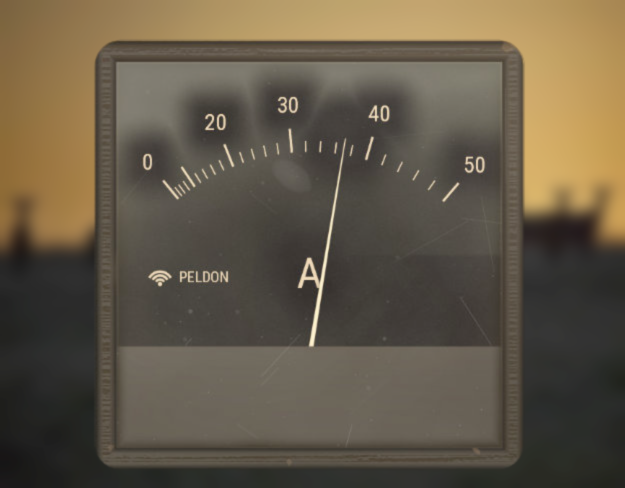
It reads 37 A
